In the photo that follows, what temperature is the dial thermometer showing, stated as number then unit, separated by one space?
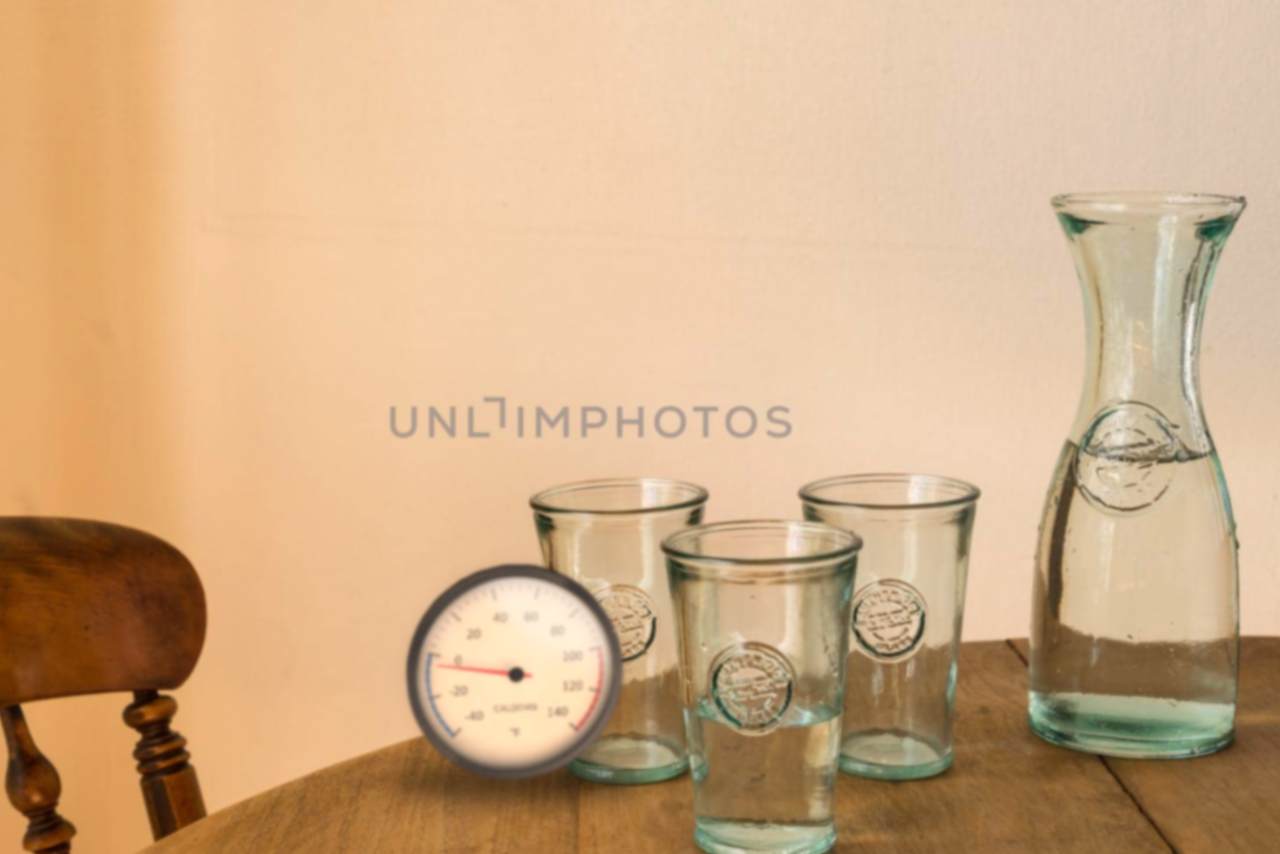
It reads -4 °F
